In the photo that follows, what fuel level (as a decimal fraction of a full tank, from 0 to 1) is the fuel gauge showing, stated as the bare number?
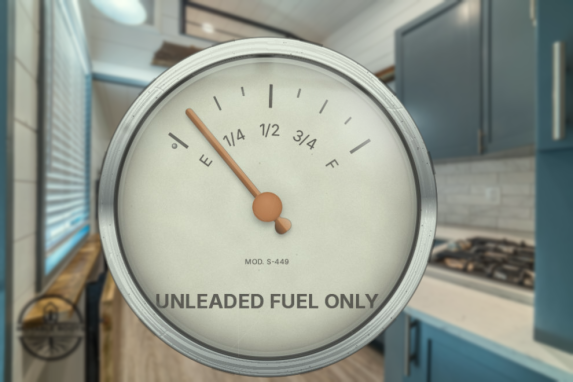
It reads 0.125
